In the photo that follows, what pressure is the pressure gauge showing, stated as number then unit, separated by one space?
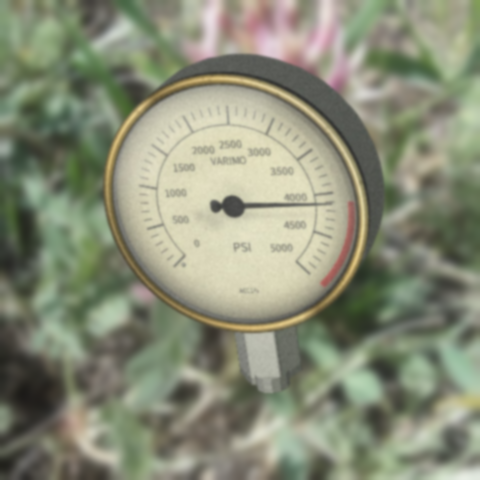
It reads 4100 psi
